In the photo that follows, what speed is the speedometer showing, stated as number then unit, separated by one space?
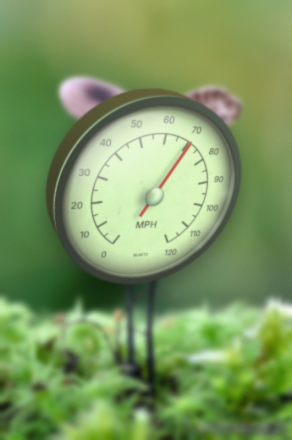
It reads 70 mph
